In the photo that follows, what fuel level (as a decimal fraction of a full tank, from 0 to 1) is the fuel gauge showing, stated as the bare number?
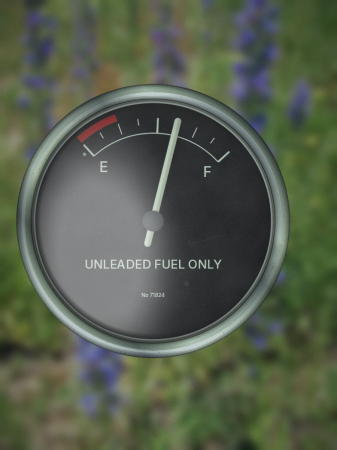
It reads 0.625
